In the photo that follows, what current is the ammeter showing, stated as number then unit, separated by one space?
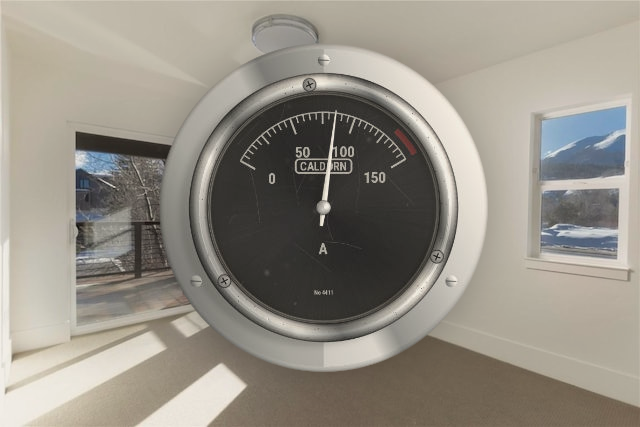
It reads 85 A
